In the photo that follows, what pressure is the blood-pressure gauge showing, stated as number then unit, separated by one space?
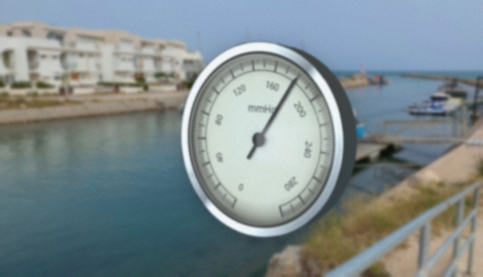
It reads 180 mmHg
